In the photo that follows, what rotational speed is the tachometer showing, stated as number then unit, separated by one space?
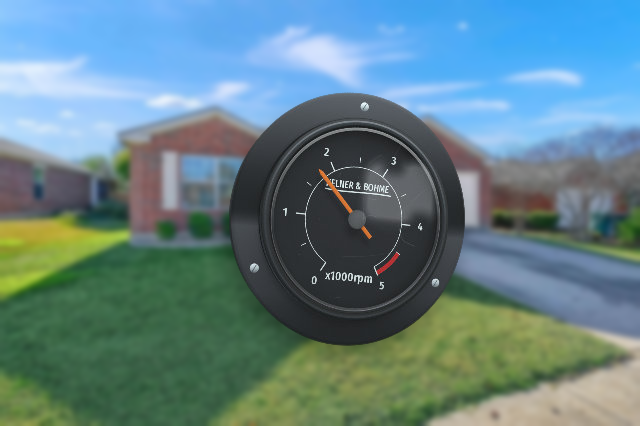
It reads 1750 rpm
